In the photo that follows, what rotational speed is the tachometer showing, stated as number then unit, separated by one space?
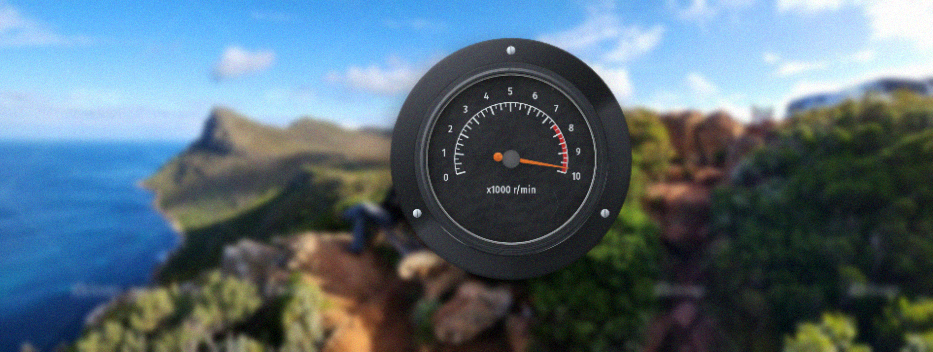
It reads 9750 rpm
